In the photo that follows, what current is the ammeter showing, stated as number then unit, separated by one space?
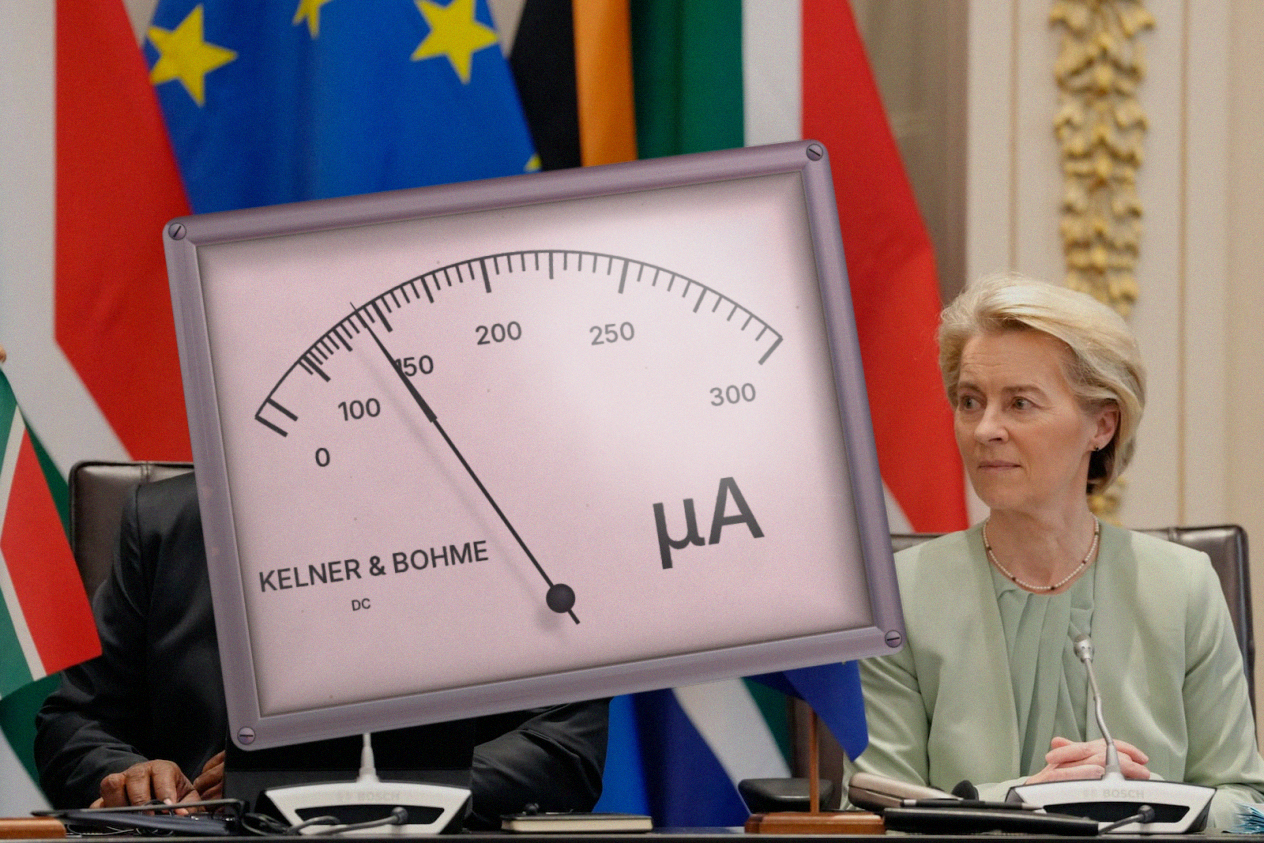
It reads 140 µA
